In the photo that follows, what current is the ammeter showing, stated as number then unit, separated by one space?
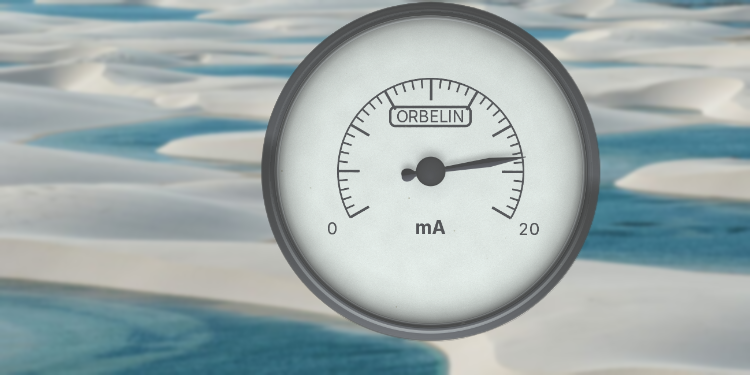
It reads 16.75 mA
